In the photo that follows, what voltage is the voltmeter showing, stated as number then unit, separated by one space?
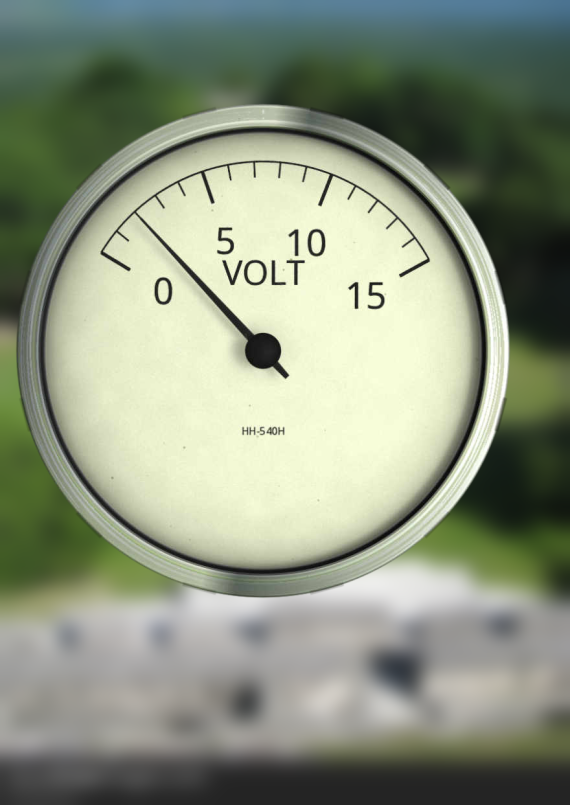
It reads 2 V
